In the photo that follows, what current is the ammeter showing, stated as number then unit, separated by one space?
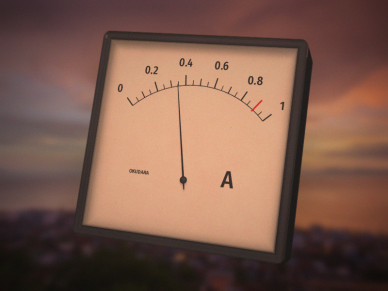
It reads 0.35 A
